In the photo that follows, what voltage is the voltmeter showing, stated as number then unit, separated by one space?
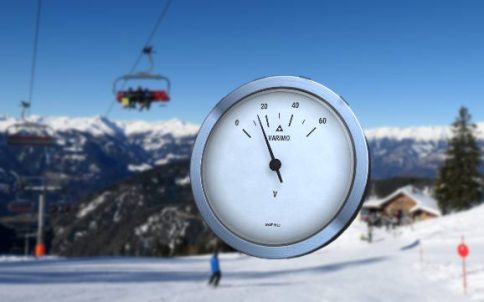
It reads 15 V
